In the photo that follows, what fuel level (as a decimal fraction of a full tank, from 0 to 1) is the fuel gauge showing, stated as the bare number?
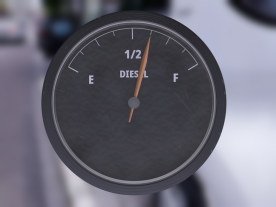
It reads 0.625
